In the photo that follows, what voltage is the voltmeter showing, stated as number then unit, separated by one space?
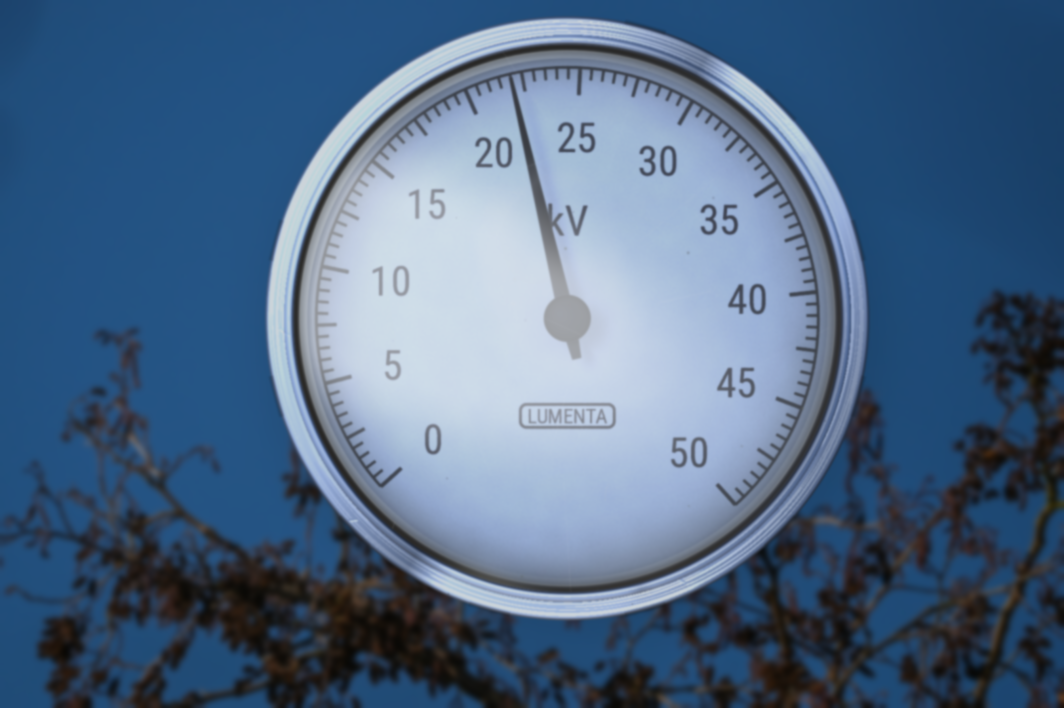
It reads 22 kV
